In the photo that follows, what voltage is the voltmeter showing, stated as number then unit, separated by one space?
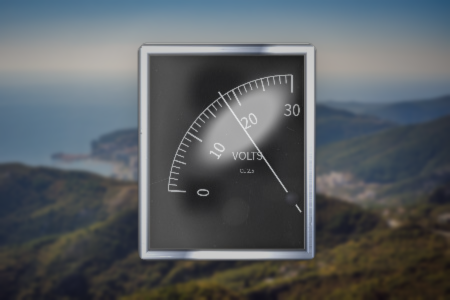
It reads 18 V
